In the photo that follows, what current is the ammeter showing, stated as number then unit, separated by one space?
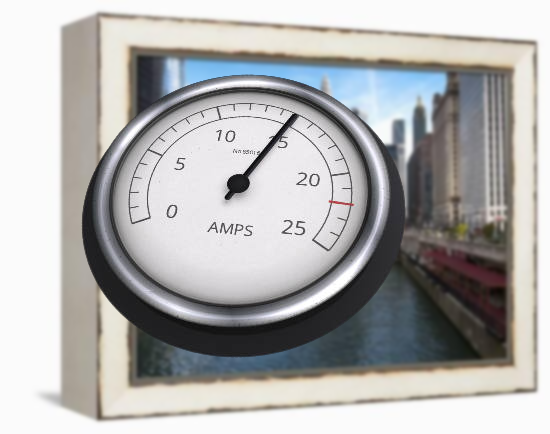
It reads 15 A
